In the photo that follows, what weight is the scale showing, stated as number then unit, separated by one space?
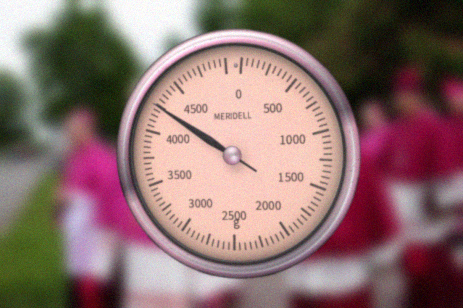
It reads 4250 g
